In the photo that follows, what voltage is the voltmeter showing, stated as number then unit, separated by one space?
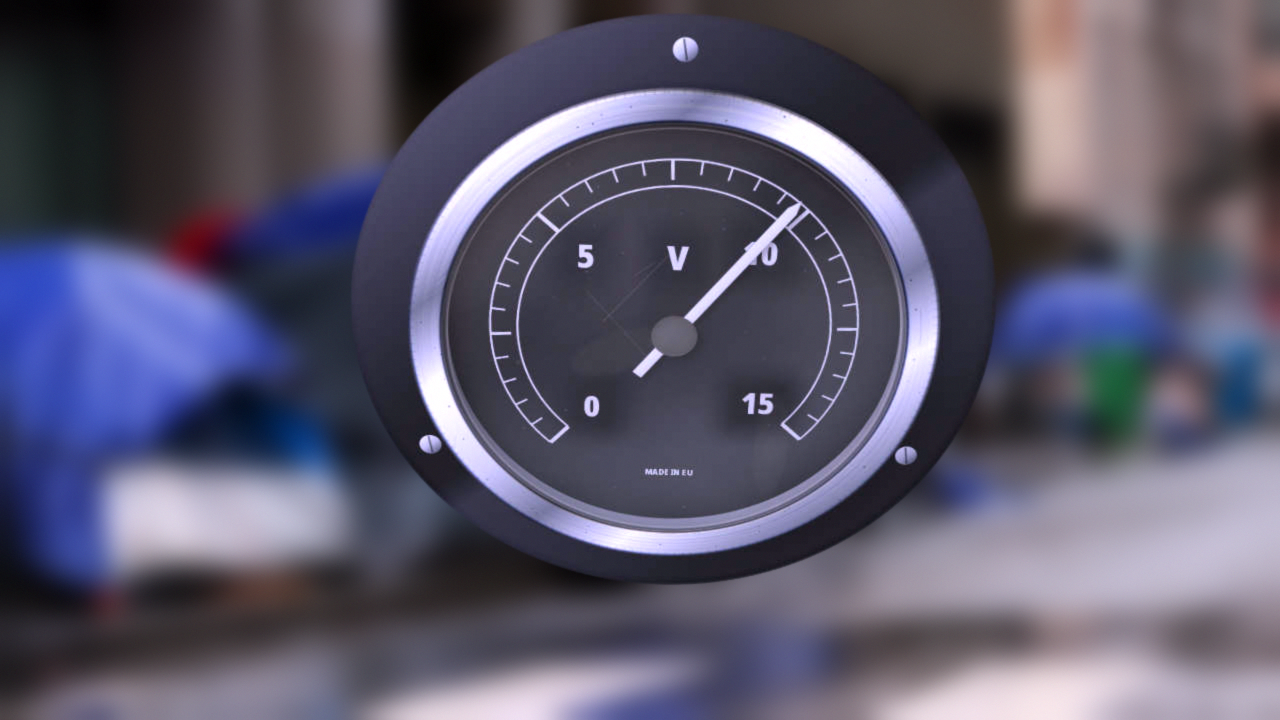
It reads 9.75 V
